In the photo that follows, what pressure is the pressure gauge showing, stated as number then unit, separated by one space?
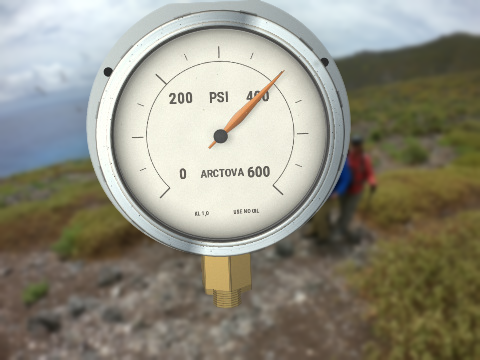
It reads 400 psi
